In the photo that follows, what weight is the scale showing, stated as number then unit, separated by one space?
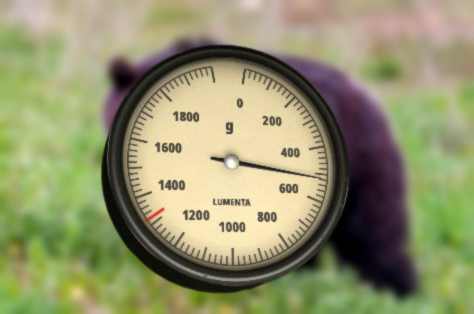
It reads 520 g
